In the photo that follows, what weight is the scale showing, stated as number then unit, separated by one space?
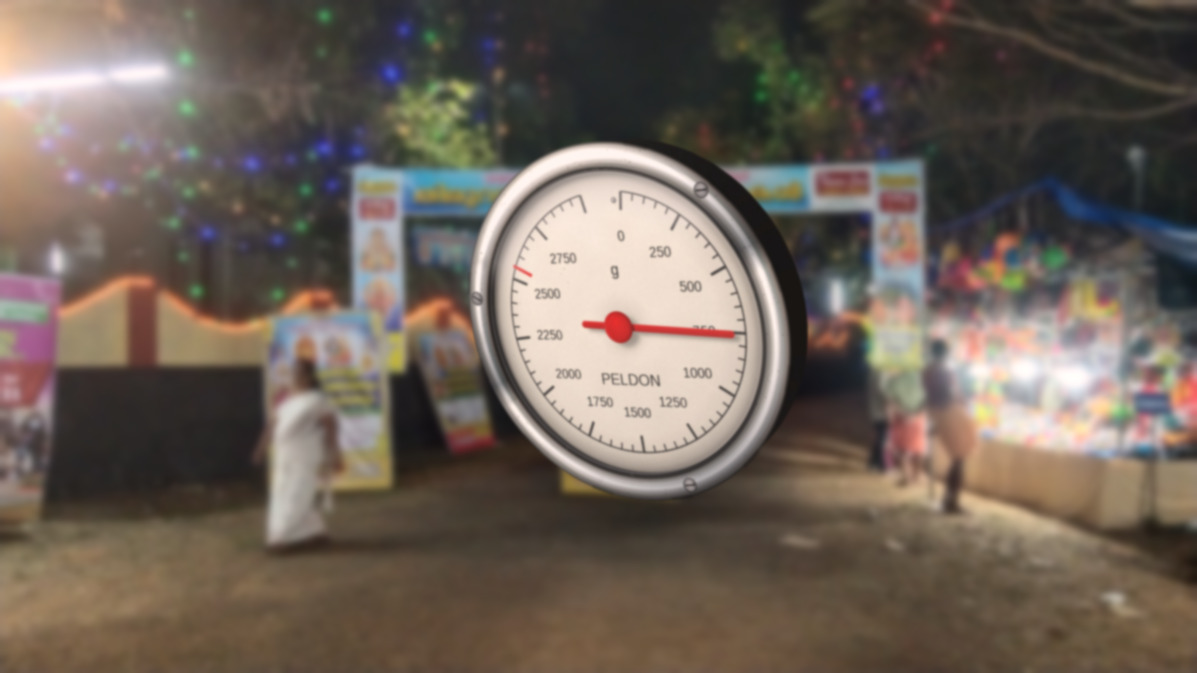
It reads 750 g
